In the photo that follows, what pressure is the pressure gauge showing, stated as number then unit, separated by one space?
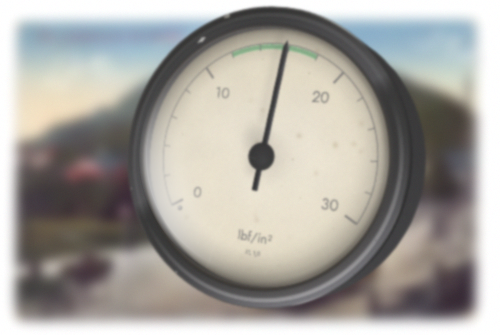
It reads 16 psi
